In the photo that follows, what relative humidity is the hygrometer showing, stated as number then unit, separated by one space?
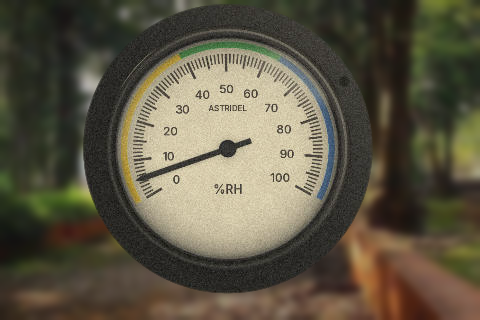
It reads 5 %
